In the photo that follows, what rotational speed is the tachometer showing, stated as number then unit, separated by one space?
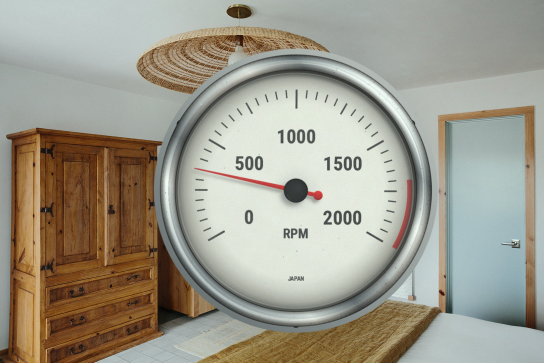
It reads 350 rpm
